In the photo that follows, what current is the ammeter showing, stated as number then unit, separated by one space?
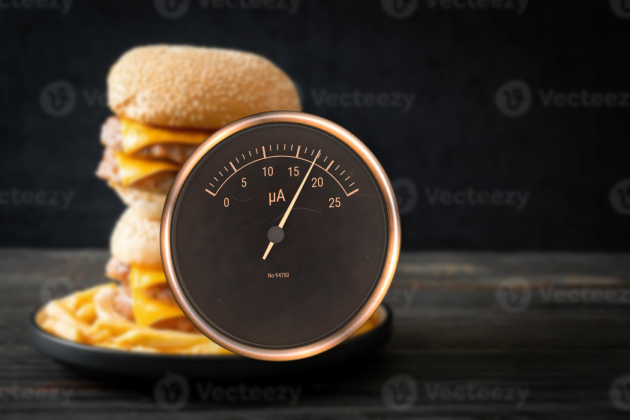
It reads 18 µA
